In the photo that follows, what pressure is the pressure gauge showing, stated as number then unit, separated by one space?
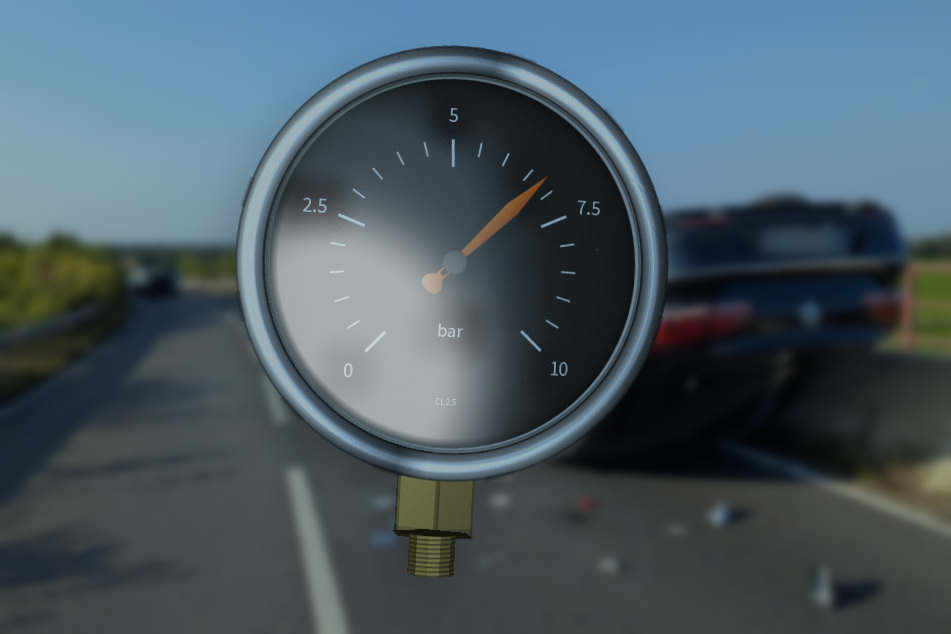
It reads 6.75 bar
